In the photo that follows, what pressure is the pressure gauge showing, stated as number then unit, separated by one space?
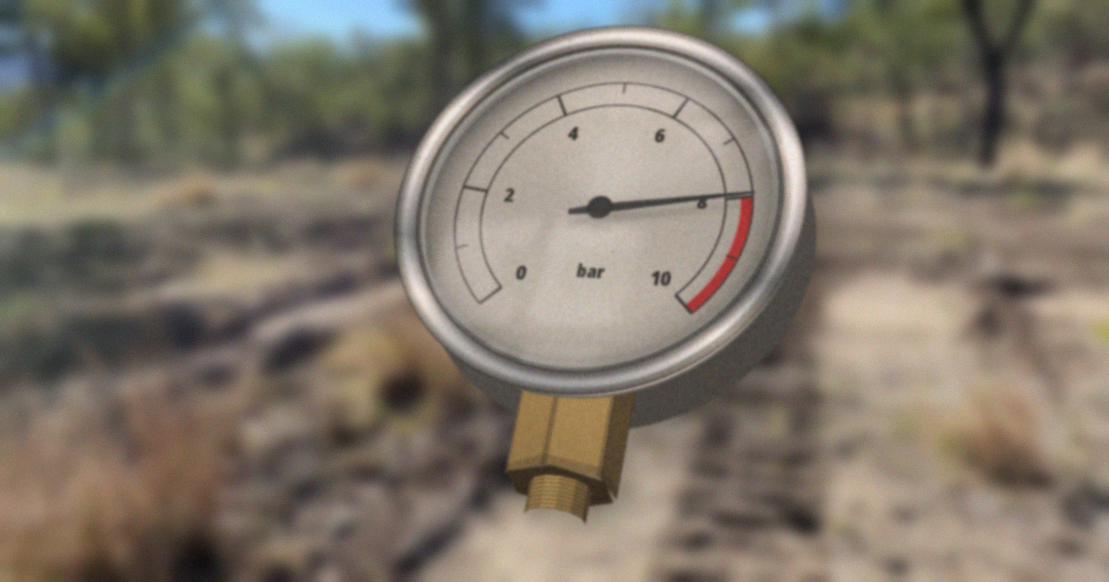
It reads 8 bar
